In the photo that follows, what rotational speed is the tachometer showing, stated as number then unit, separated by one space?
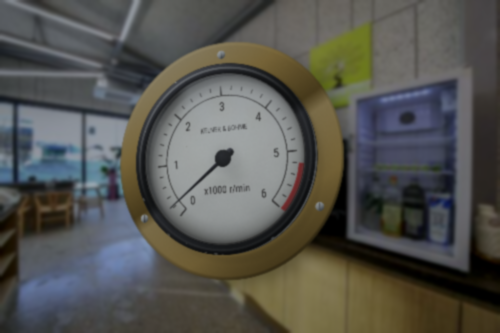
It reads 200 rpm
